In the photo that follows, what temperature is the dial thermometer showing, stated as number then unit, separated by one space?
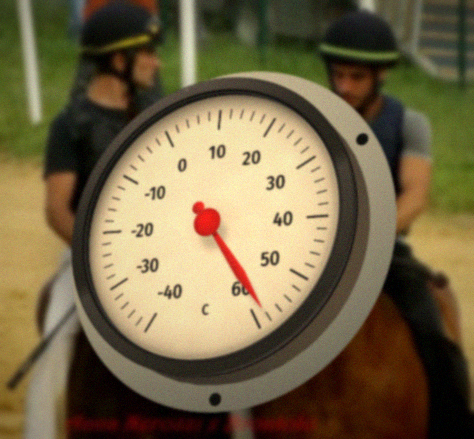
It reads 58 °C
